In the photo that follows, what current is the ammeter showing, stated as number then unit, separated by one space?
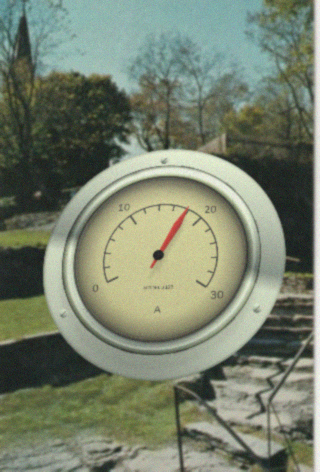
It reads 18 A
